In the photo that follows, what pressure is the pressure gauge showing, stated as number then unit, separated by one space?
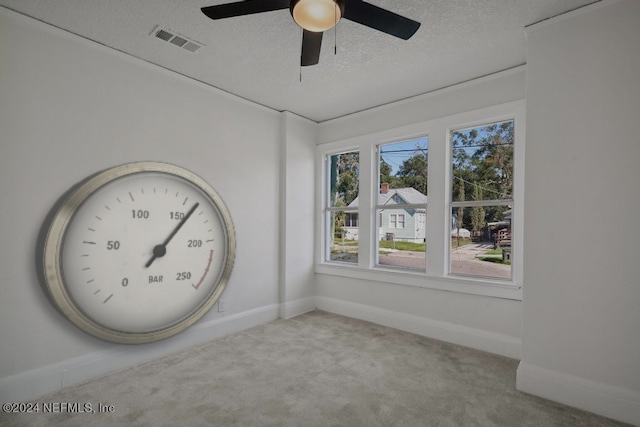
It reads 160 bar
